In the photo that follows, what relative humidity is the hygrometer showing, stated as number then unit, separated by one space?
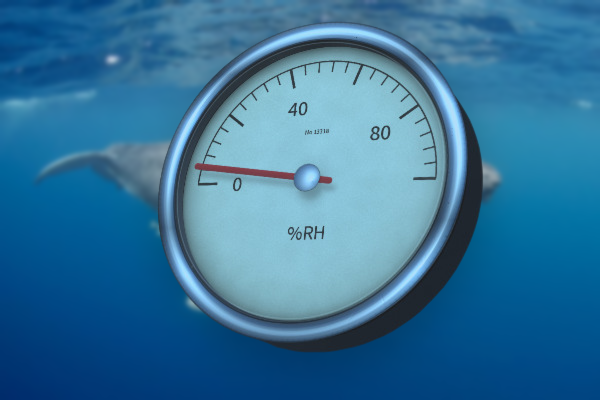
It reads 4 %
